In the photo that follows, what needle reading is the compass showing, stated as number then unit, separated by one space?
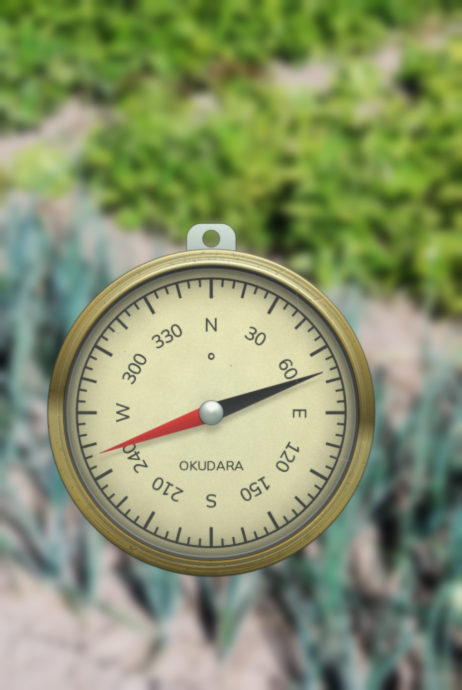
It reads 250 °
